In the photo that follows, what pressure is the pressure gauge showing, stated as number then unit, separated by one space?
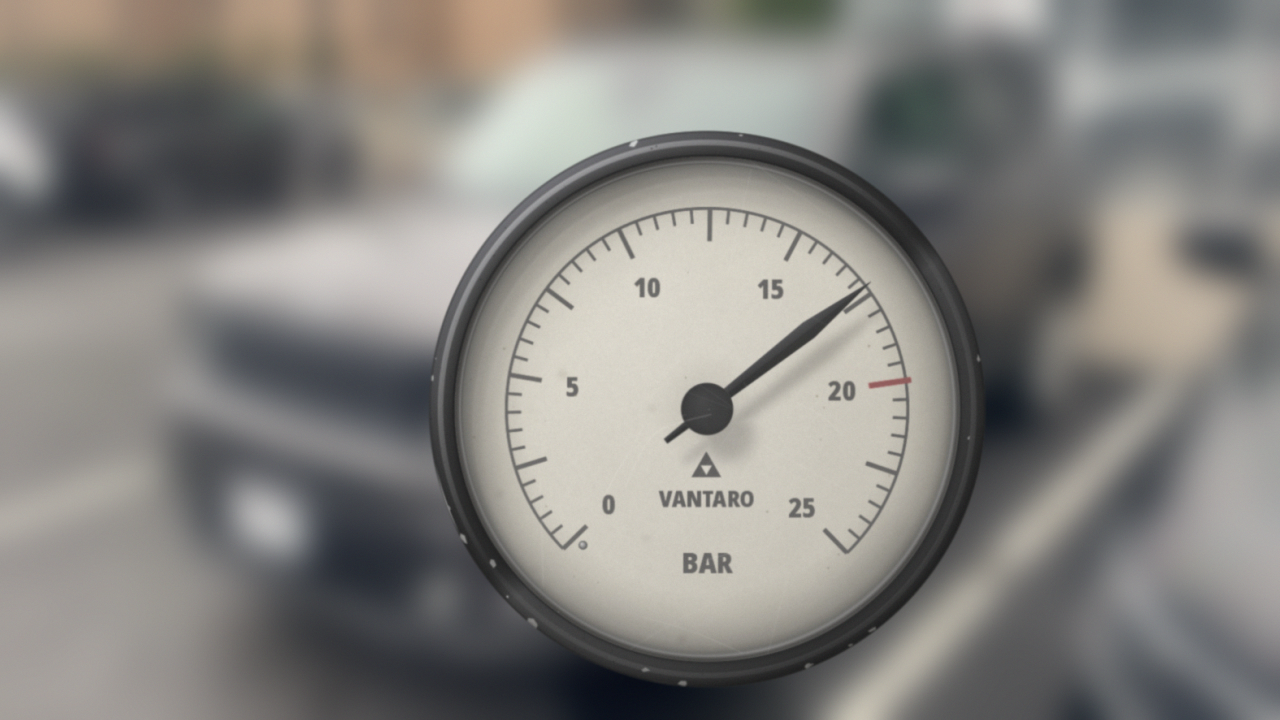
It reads 17.25 bar
